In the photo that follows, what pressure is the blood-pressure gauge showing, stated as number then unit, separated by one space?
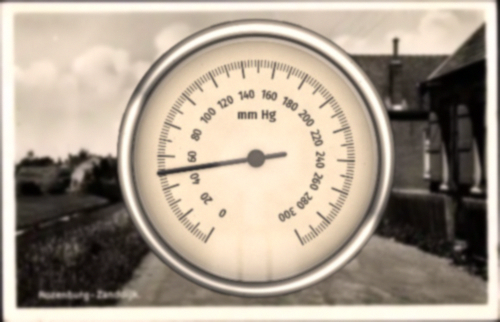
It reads 50 mmHg
